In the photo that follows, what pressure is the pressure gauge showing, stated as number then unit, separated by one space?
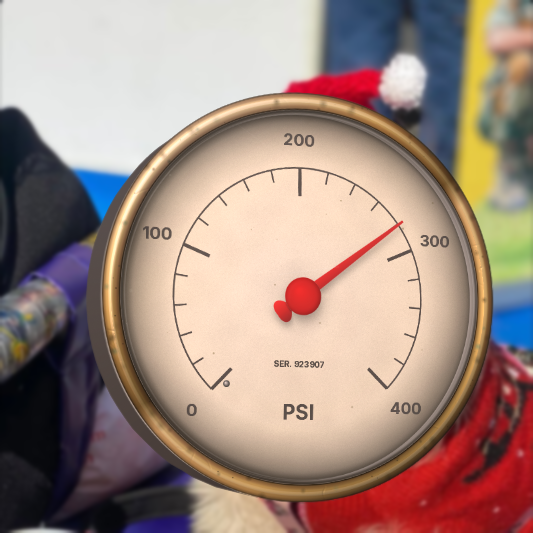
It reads 280 psi
